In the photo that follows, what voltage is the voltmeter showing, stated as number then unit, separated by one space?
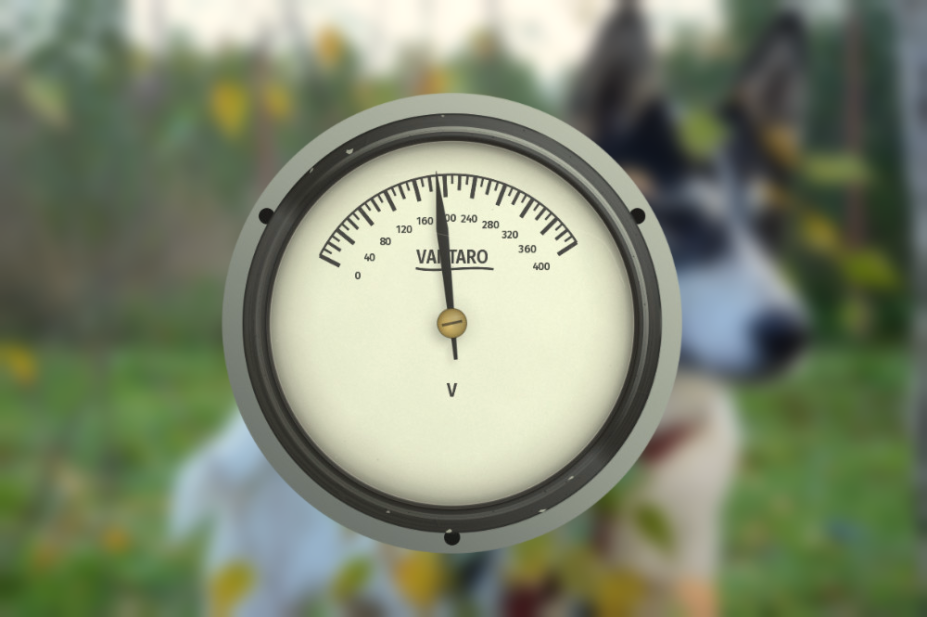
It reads 190 V
